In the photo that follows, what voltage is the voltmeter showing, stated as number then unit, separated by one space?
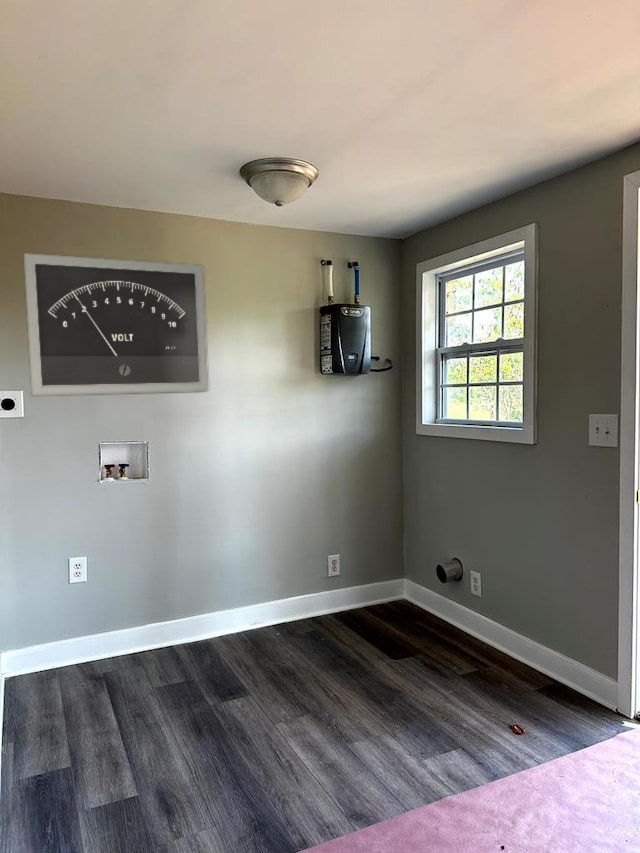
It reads 2 V
